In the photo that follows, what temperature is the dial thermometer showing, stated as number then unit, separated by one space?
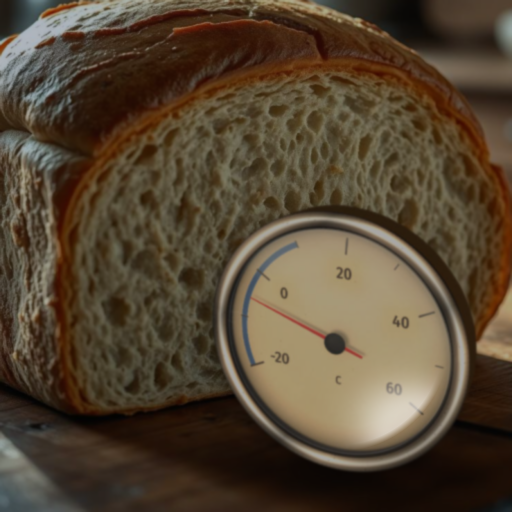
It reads -5 °C
